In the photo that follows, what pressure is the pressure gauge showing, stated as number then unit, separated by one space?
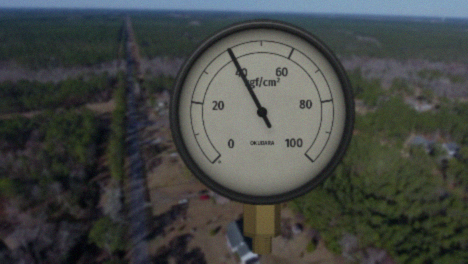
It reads 40 kg/cm²
